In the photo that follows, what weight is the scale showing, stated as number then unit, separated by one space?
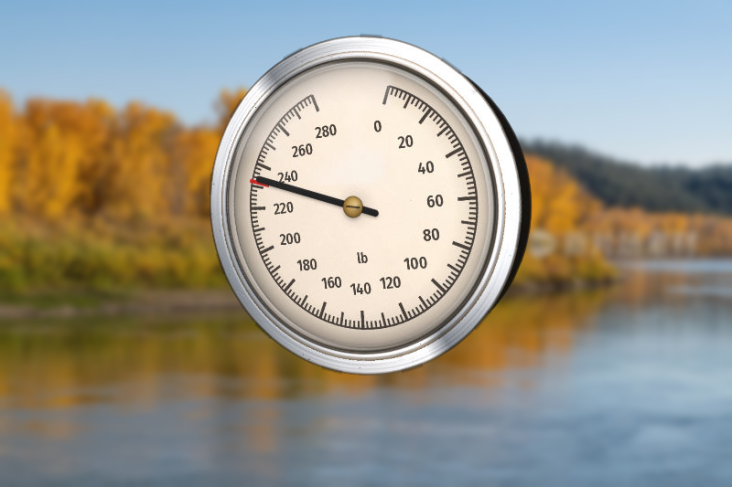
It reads 234 lb
